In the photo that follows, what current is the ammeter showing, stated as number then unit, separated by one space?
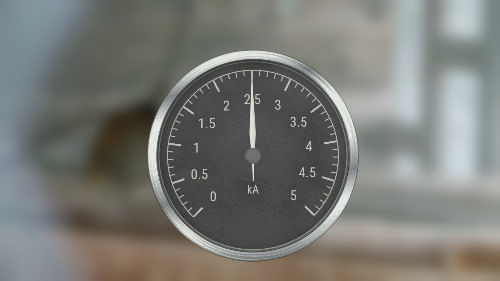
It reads 2.5 kA
